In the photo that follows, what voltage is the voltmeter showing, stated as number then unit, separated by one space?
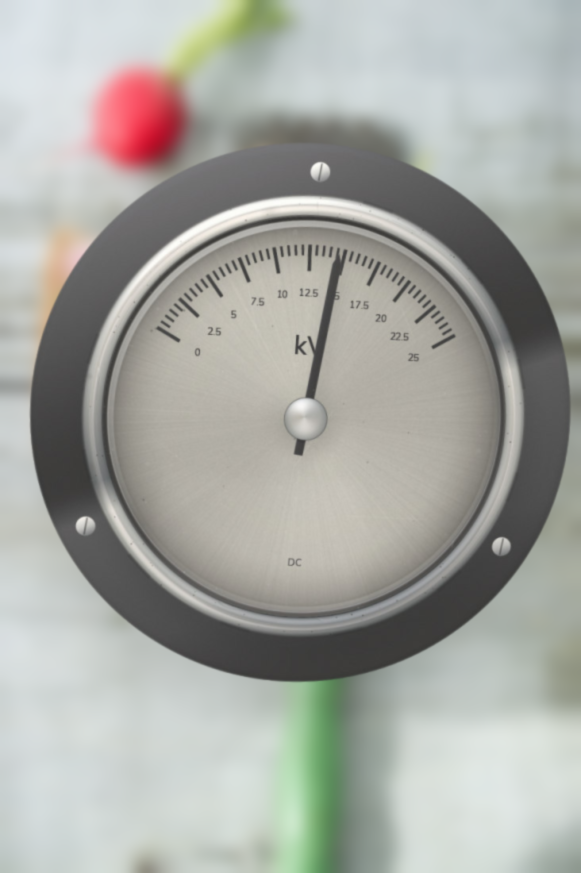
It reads 14.5 kV
